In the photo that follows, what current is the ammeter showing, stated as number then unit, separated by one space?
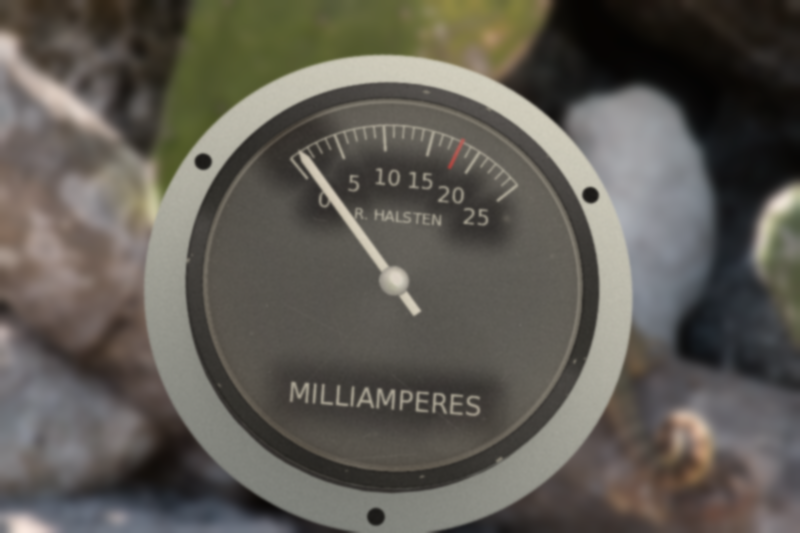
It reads 1 mA
